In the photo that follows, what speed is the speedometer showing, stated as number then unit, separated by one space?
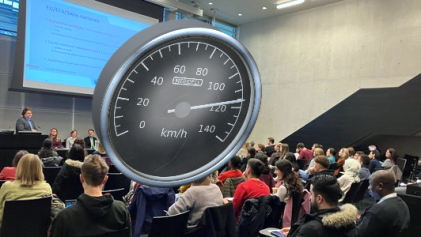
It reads 115 km/h
